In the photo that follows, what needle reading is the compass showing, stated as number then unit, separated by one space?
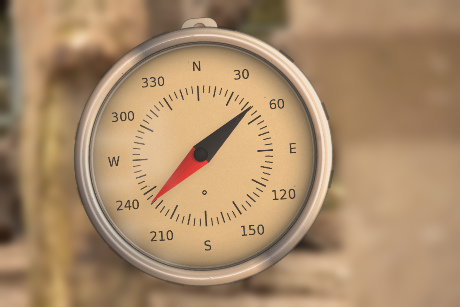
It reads 230 °
